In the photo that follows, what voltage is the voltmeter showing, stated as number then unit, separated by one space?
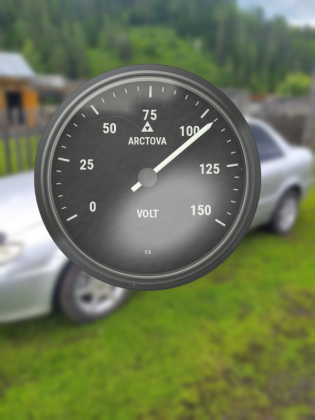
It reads 105 V
